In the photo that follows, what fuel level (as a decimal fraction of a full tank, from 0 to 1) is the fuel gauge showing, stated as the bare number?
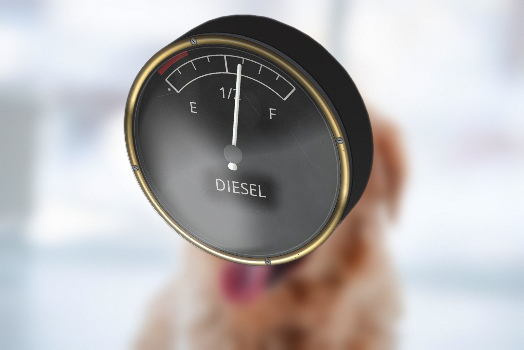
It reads 0.625
